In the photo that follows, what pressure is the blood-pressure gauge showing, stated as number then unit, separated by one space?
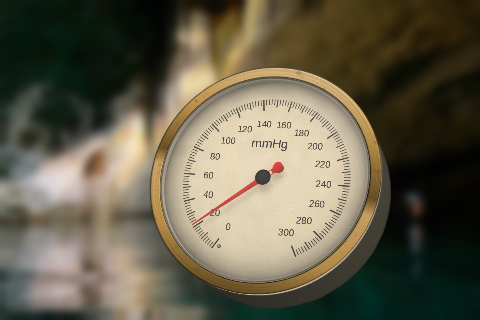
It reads 20 mmHg
